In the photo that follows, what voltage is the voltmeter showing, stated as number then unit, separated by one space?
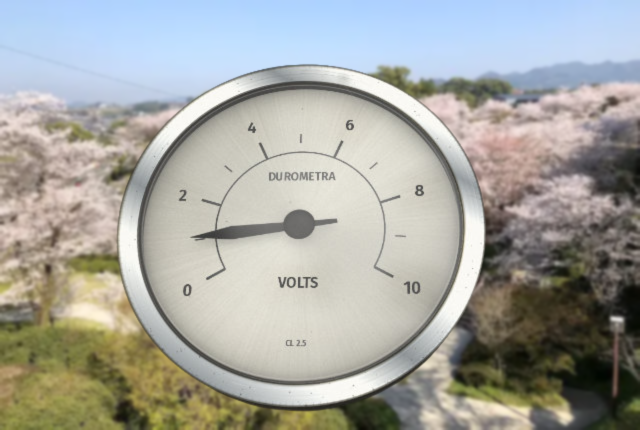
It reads 1 V
